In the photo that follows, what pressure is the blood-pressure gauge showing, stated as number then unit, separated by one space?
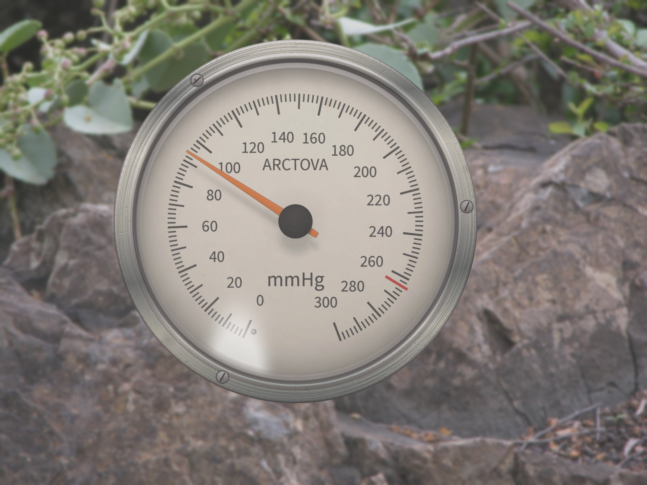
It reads 94 mmHg
